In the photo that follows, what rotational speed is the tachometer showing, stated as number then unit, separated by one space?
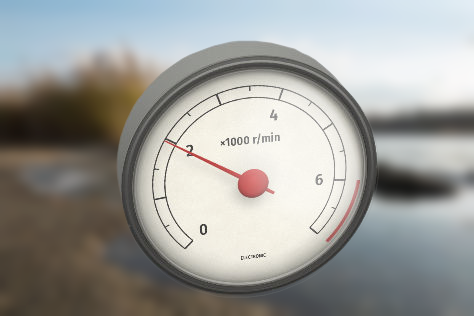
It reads 2000 rpm
